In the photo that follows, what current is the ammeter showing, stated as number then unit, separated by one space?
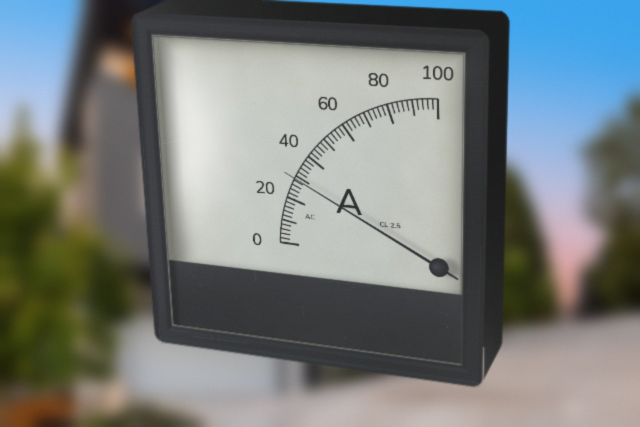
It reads 30 A
